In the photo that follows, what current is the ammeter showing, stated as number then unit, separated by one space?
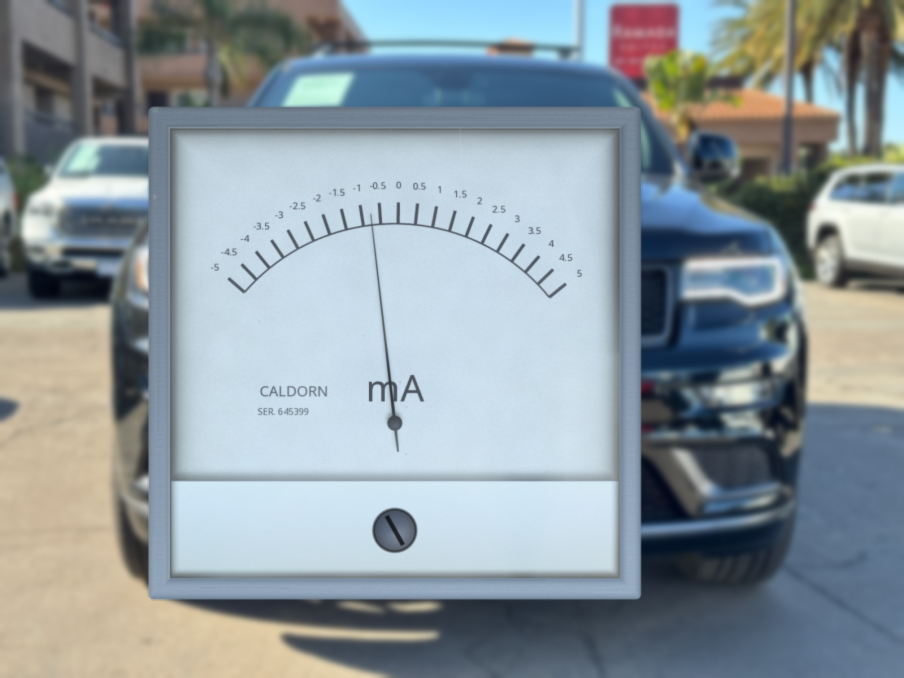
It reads -0.75 mA
